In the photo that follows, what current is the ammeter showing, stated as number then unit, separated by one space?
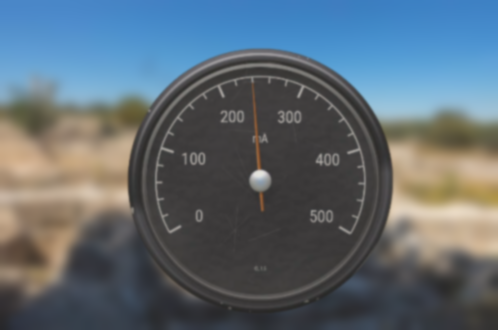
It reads 240 mA
